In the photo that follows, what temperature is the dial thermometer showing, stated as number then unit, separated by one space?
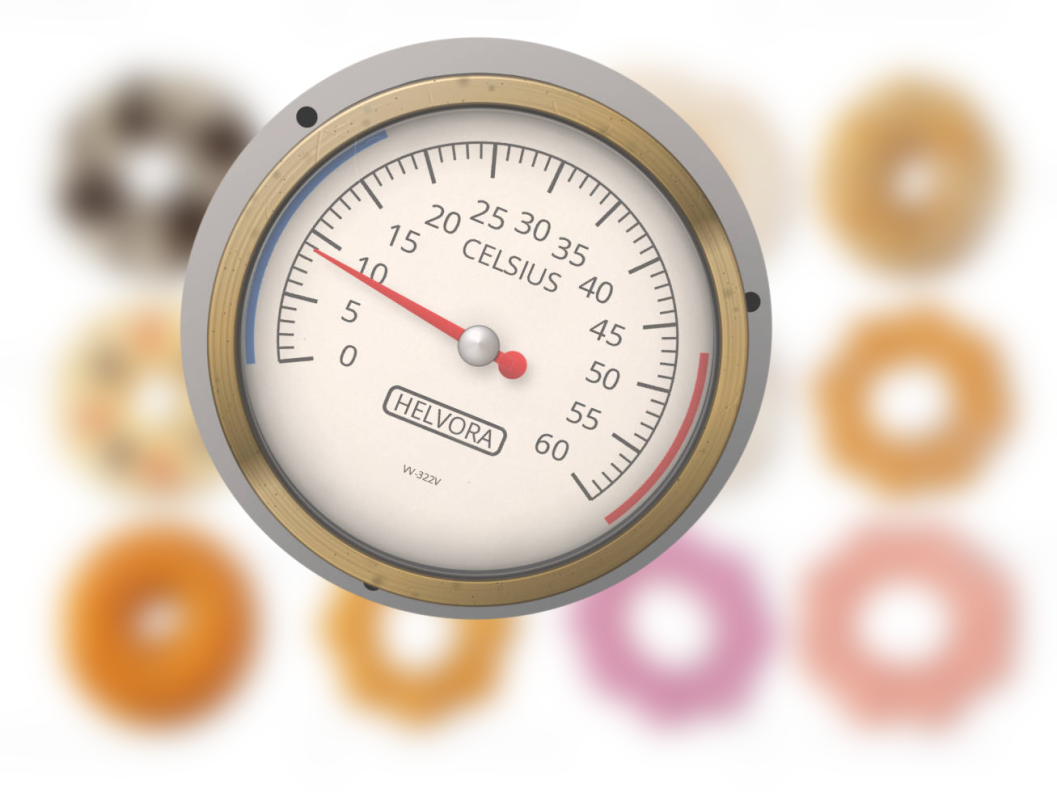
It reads 9 °C
